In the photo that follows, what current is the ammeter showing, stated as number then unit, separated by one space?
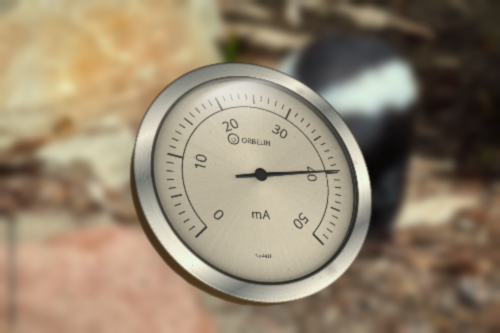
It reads 40 mA
